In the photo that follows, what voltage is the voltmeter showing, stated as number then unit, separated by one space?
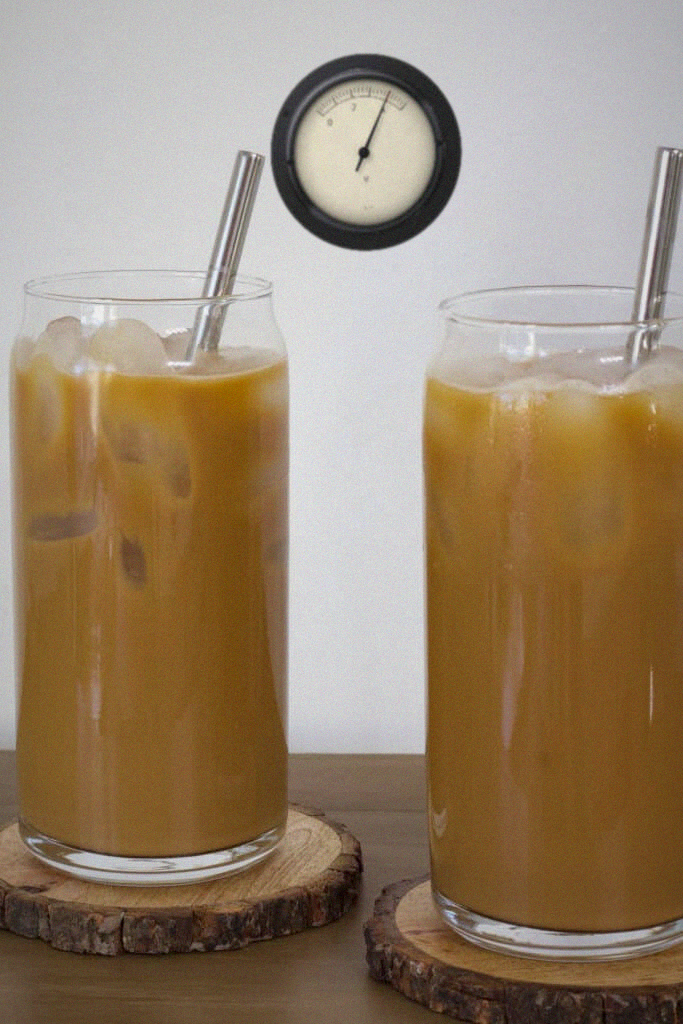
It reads 4 V
